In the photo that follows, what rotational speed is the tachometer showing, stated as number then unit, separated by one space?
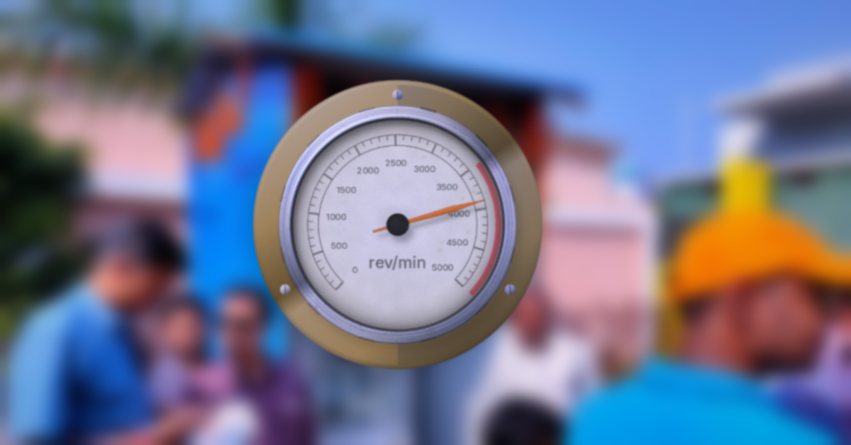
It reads 3900 rpm
